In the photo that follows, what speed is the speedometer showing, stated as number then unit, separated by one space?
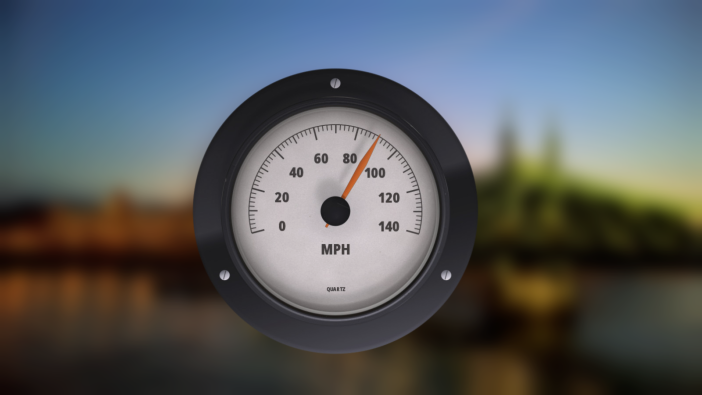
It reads 90 mph
